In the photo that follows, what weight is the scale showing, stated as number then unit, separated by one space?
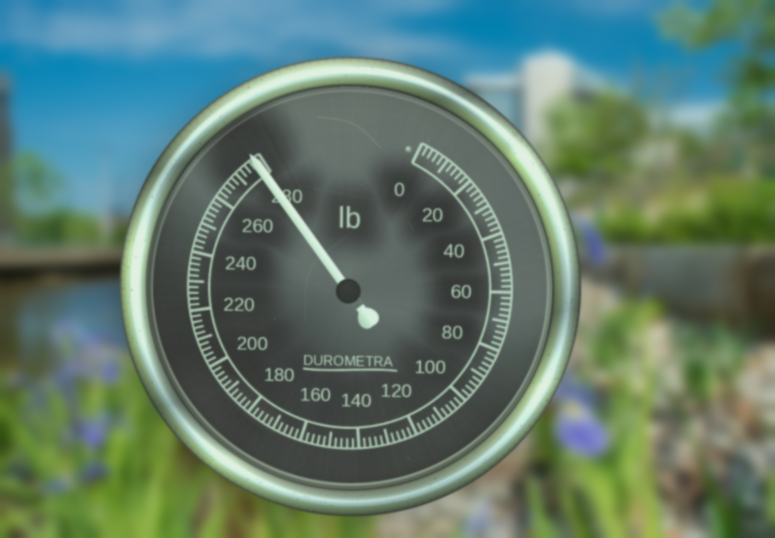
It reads 278 lb
